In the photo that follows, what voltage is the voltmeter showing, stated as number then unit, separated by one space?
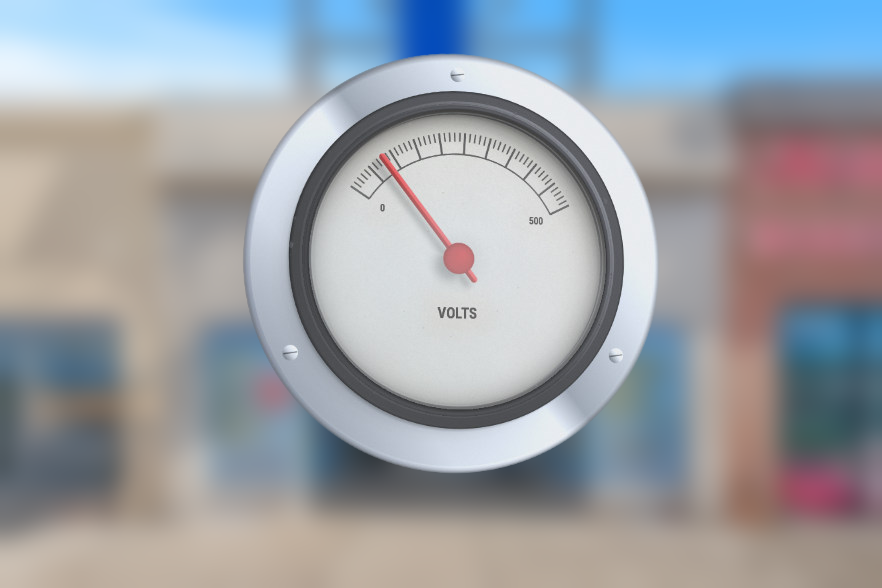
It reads 80 V
